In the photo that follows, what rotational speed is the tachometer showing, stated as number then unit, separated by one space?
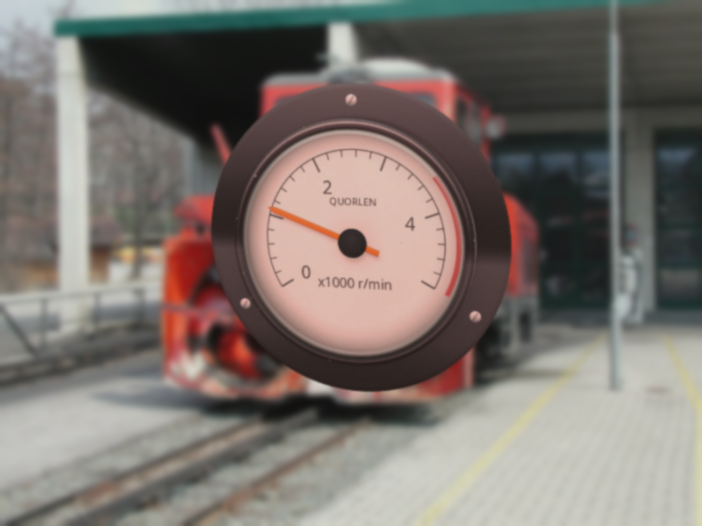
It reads 1100 rpm
